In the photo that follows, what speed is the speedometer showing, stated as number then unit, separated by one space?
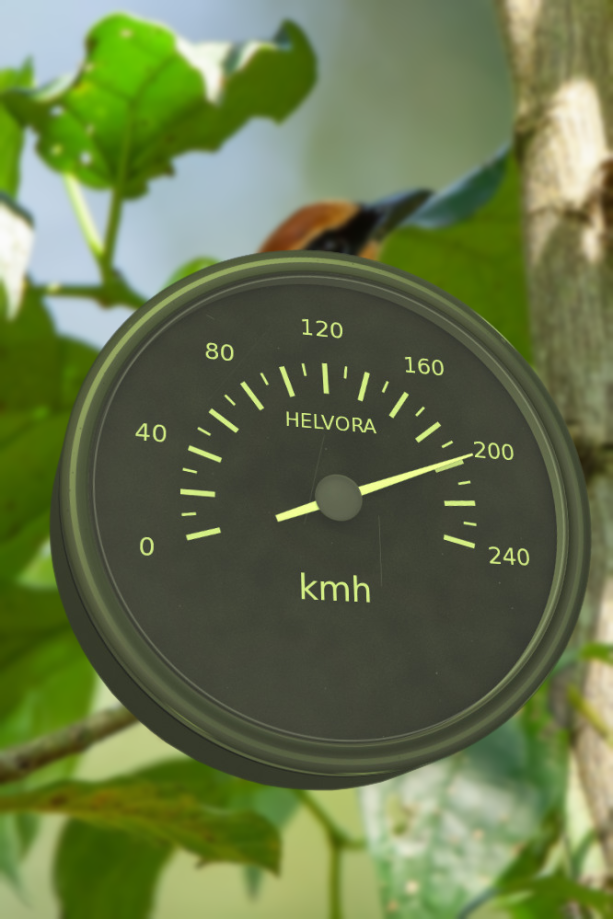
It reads 200 km/h
